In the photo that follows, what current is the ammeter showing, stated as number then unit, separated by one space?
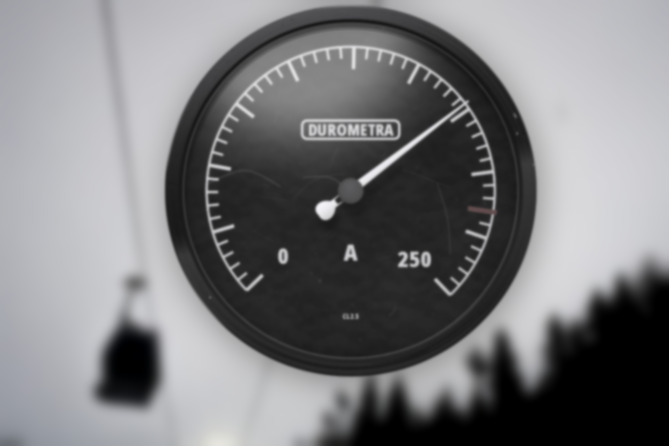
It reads 172.5 A
